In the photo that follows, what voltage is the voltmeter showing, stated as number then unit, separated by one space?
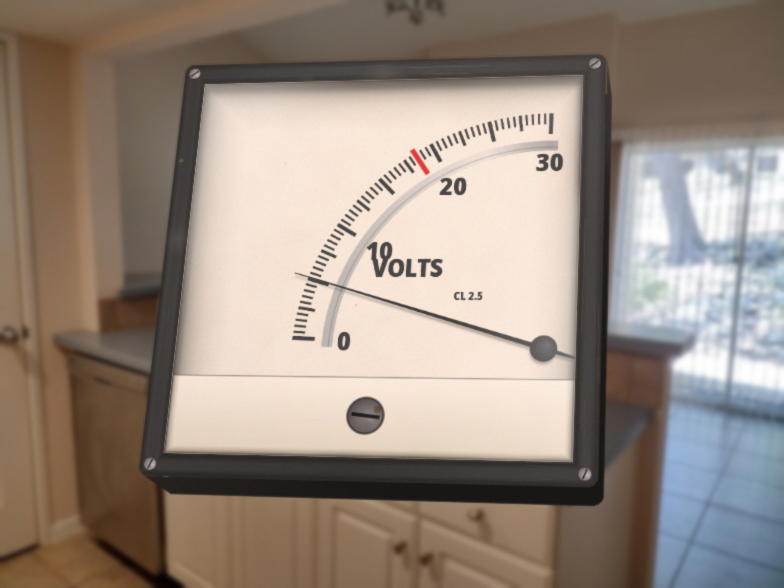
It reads 5 V
